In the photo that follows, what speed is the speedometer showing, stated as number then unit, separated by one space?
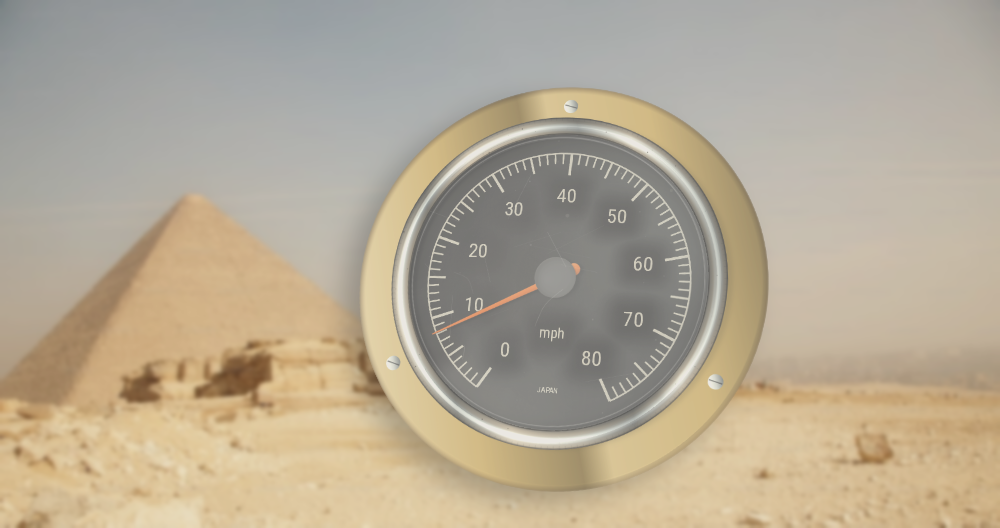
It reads 8 mph
